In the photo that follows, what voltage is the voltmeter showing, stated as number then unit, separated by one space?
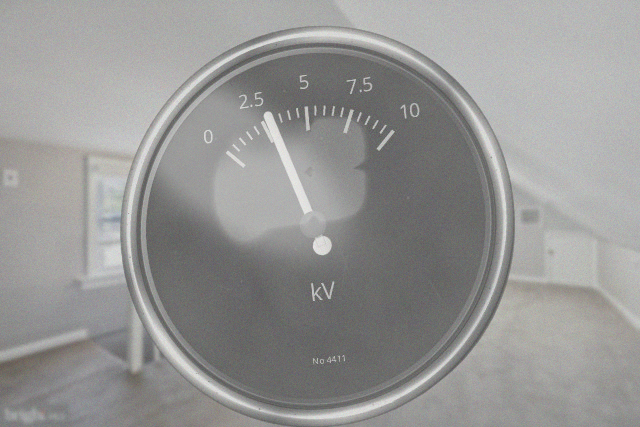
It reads 3 kV
